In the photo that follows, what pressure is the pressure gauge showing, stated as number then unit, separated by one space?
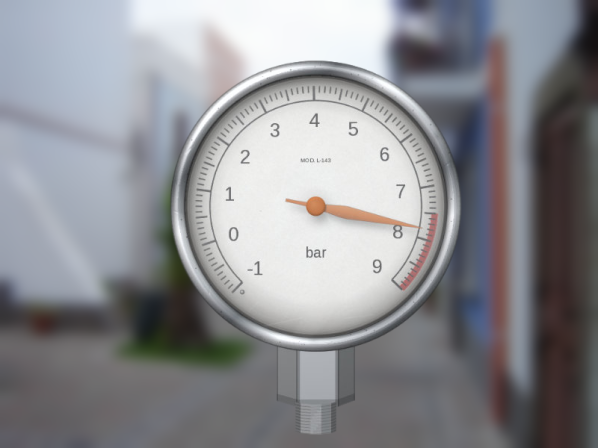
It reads 7.8 bar
